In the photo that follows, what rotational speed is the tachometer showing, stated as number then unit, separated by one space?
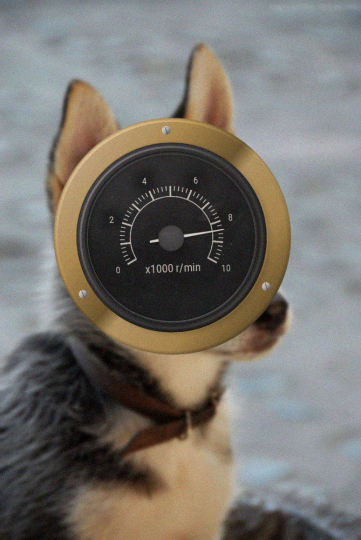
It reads 8400 rpm
